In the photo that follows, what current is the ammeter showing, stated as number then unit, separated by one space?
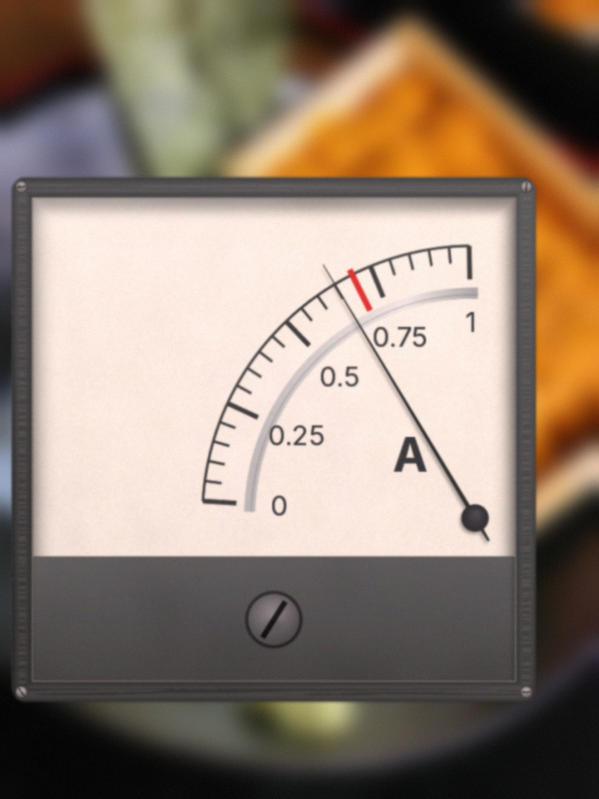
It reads 0.65 A
